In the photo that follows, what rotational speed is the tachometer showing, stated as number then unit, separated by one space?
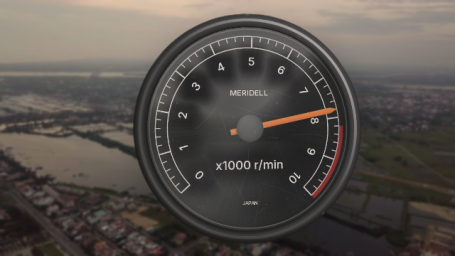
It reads 7800 rpm
